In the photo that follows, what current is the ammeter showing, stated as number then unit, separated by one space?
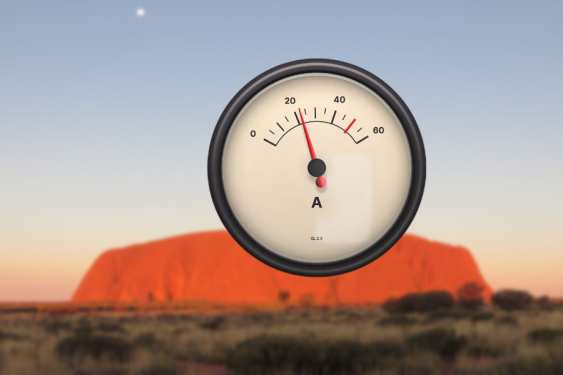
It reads 22.5 A
